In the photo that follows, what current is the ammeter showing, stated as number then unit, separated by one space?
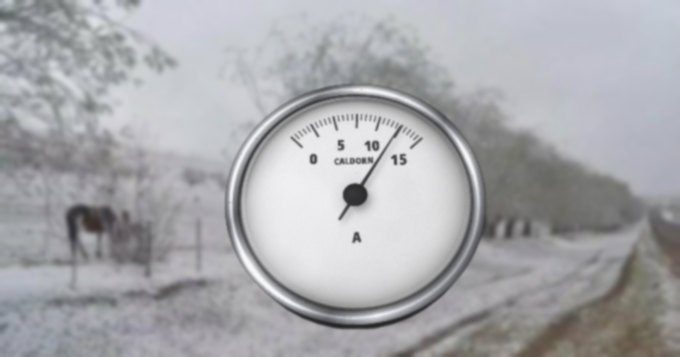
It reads 12.5 A
